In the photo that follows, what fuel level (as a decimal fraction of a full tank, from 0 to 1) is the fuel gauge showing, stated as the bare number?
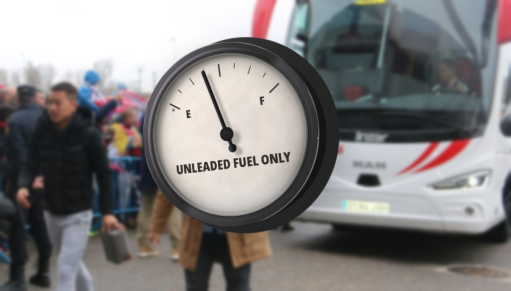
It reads 0.375
